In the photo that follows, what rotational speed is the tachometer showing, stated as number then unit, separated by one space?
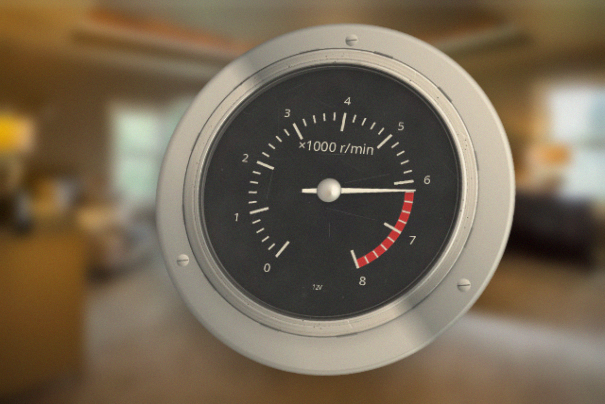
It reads 6200 rpm
